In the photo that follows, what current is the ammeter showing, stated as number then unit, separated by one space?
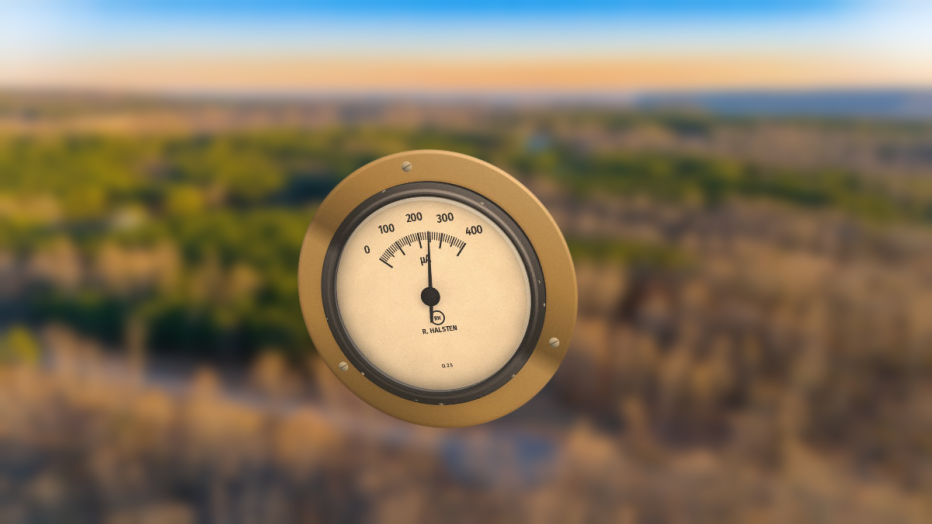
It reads 250 µA
